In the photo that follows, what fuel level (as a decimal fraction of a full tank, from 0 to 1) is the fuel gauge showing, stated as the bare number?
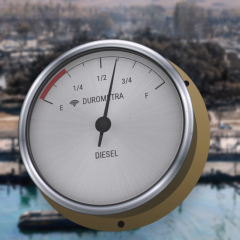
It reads 0.625
